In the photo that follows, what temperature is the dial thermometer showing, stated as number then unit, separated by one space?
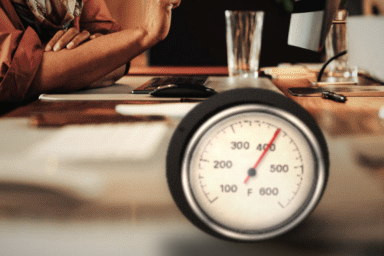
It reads 400 °F
